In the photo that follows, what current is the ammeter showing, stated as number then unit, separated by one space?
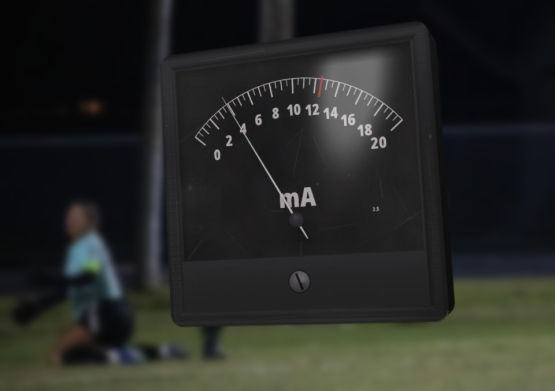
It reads 4 mA
